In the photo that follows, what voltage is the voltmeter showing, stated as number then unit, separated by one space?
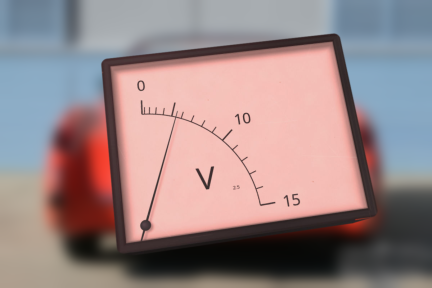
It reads 5.5 V
